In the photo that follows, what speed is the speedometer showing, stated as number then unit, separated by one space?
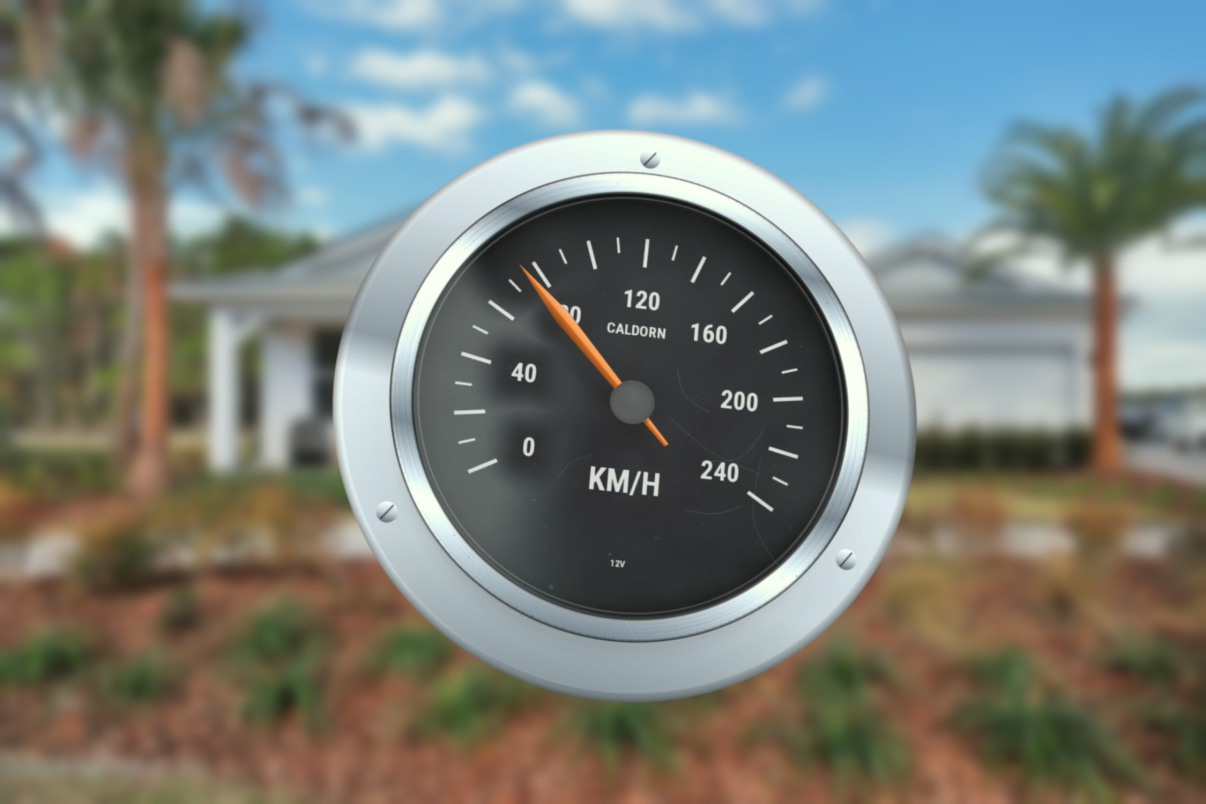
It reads 75 km/h
